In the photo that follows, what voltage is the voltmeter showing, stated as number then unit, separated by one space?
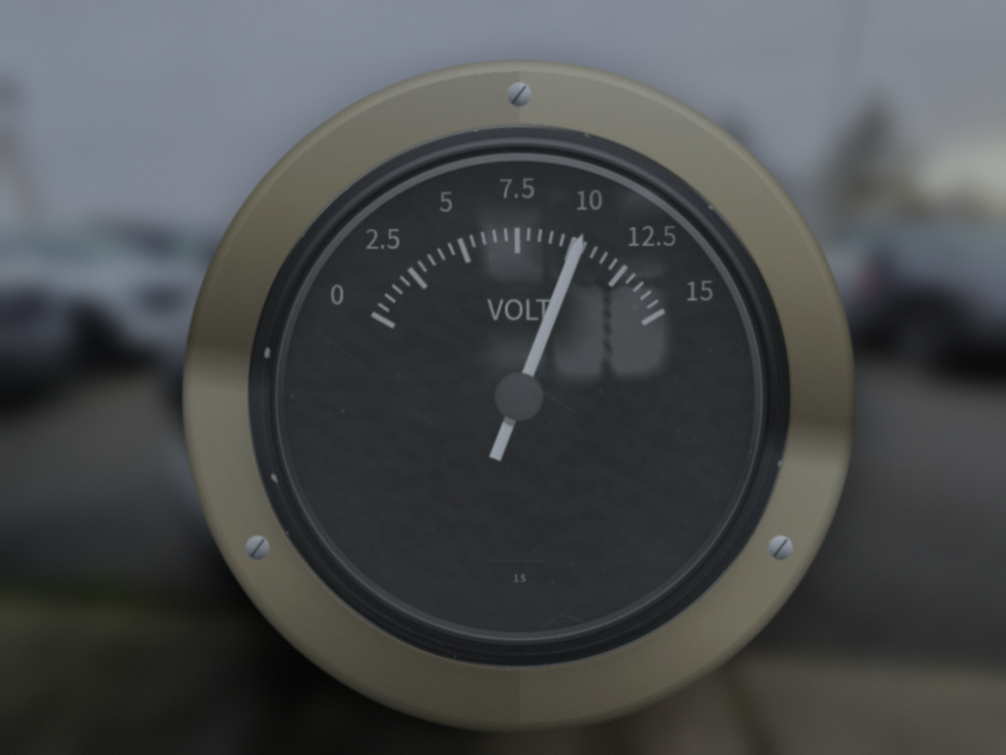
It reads 10.25 V
